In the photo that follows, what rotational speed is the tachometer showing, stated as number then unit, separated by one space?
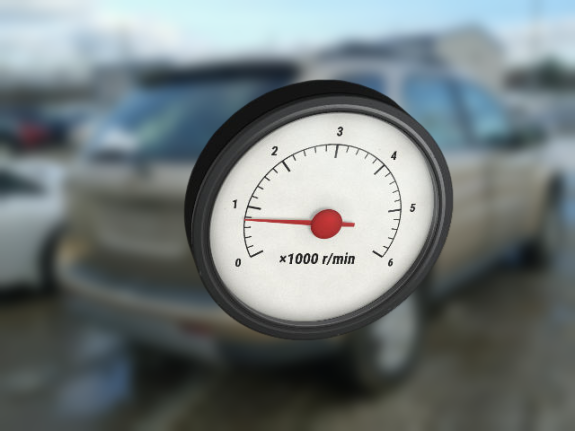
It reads 800 rpm
